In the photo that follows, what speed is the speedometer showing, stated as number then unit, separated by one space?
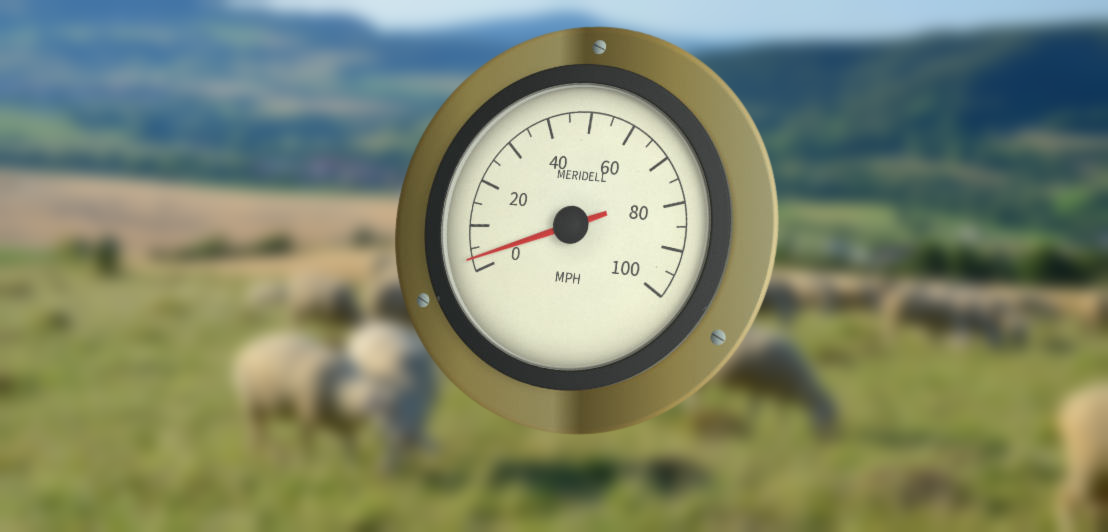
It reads 2.5 mph
